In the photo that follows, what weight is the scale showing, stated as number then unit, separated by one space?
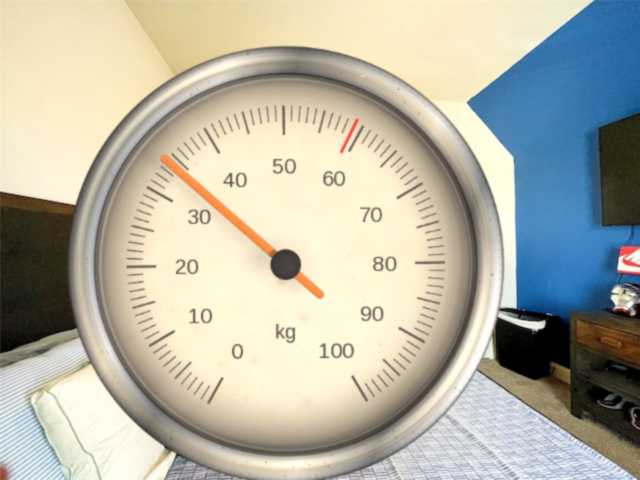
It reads 34 kg
